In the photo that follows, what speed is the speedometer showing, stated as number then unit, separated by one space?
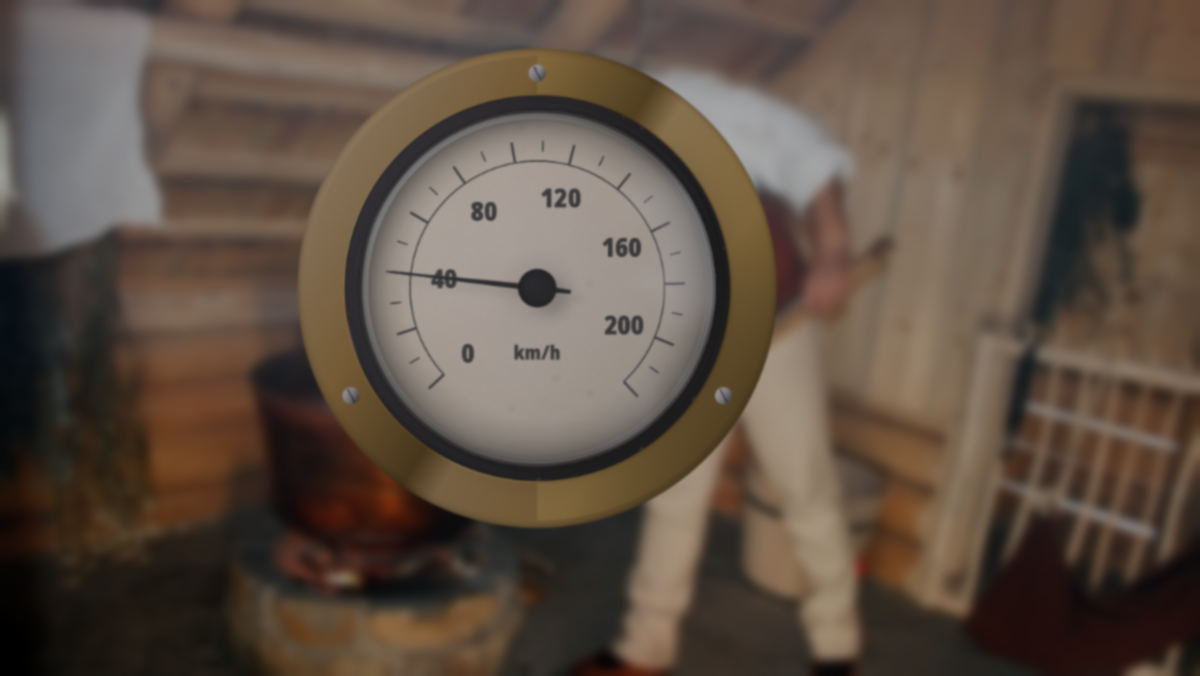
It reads 40 km/h
